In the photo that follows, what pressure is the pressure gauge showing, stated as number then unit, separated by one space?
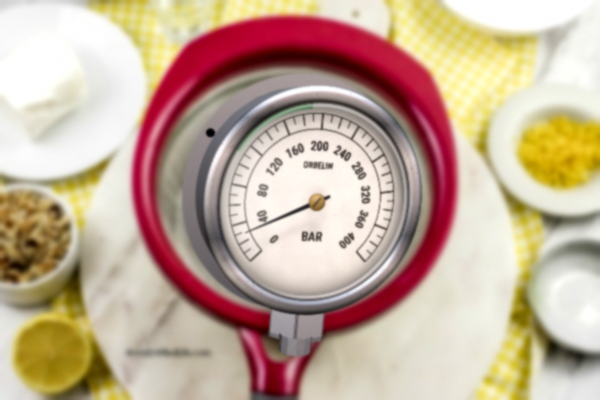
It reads 30 bar
